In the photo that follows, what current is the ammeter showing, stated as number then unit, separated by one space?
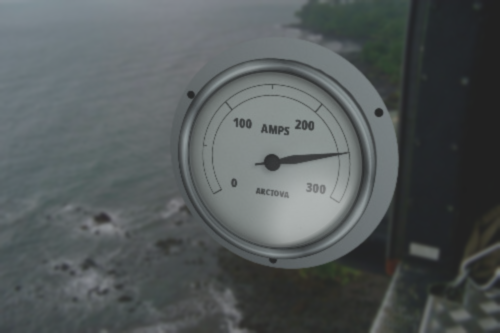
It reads 250 A
